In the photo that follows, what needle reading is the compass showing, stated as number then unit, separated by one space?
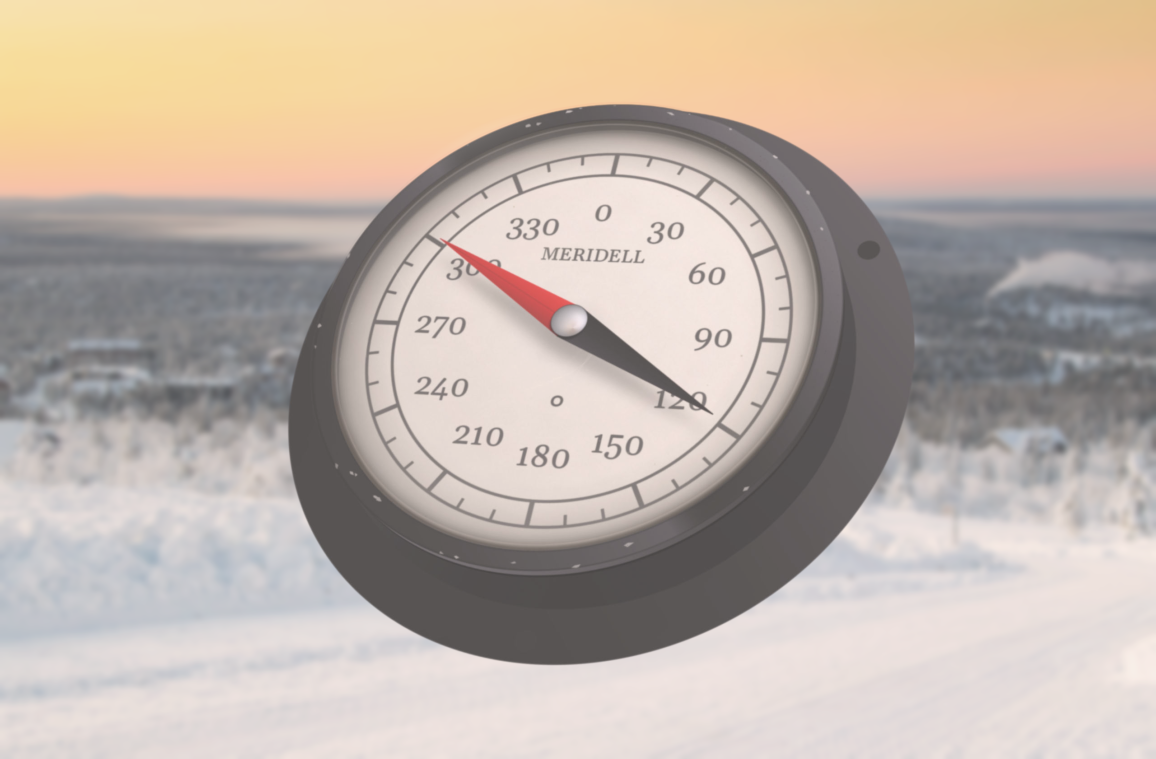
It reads 300 °
